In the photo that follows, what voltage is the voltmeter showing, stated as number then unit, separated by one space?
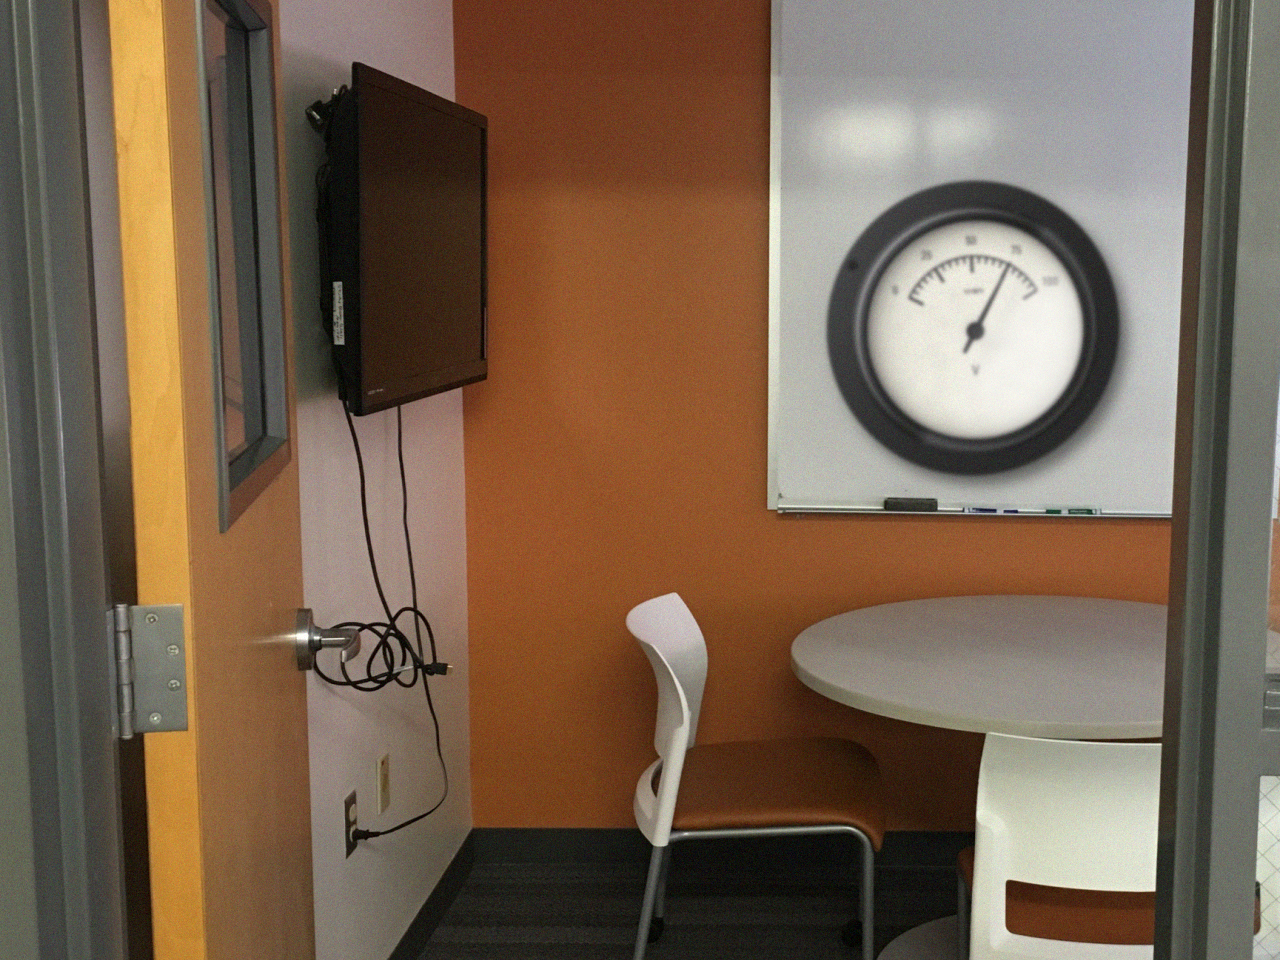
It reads 75 V
